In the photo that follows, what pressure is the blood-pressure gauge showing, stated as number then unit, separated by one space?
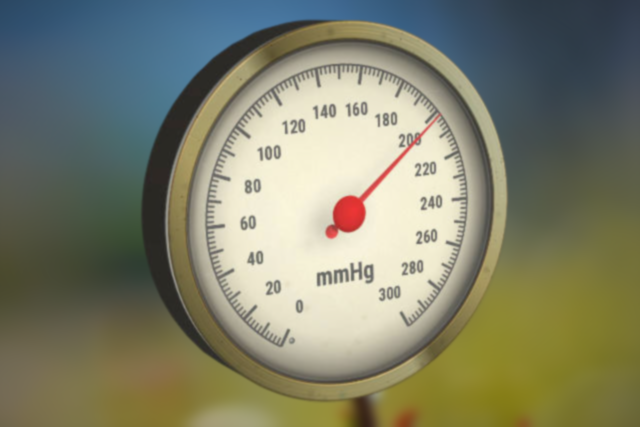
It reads 200 mmHg
